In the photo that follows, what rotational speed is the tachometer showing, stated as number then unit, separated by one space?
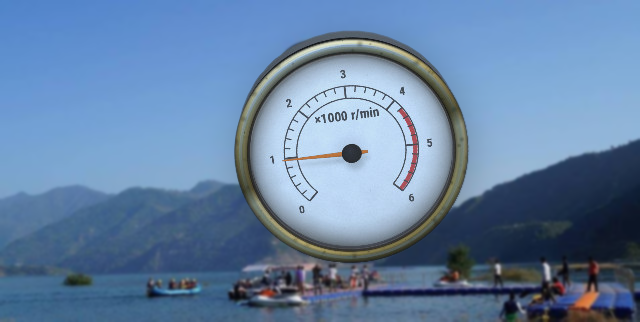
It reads 1000 rpm
